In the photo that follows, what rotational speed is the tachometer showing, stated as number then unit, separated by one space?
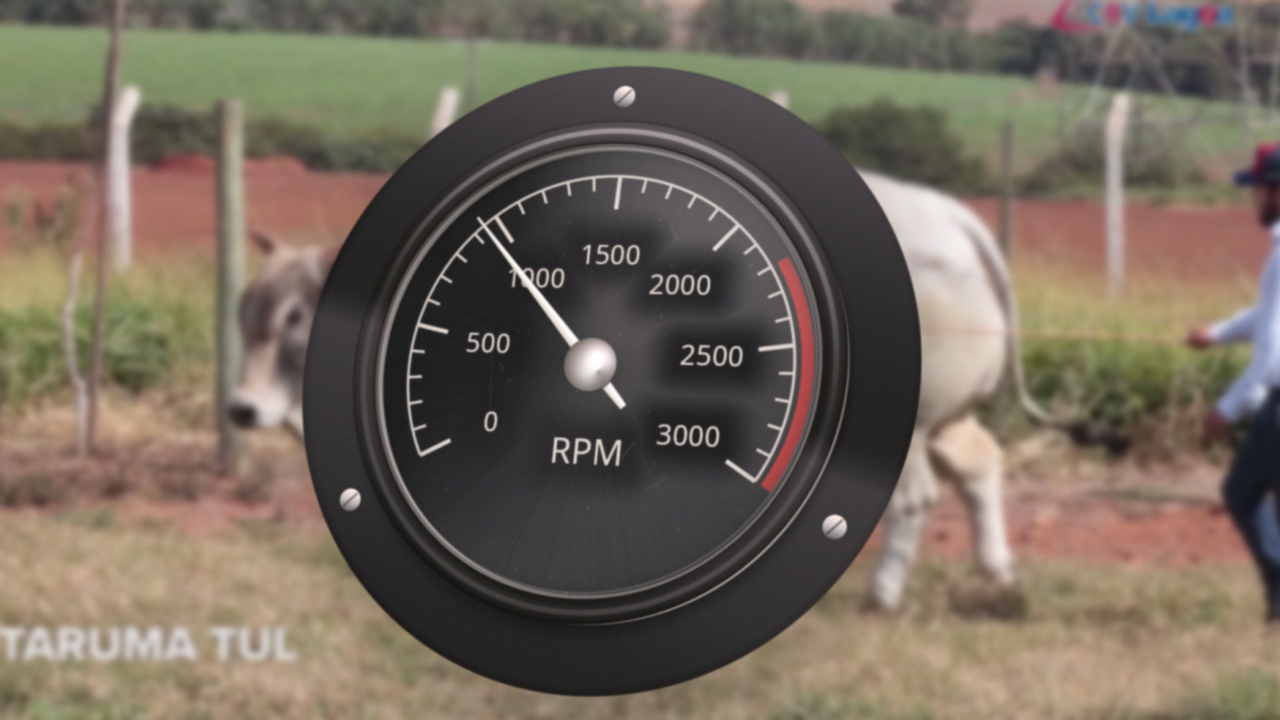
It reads 950 rpm
